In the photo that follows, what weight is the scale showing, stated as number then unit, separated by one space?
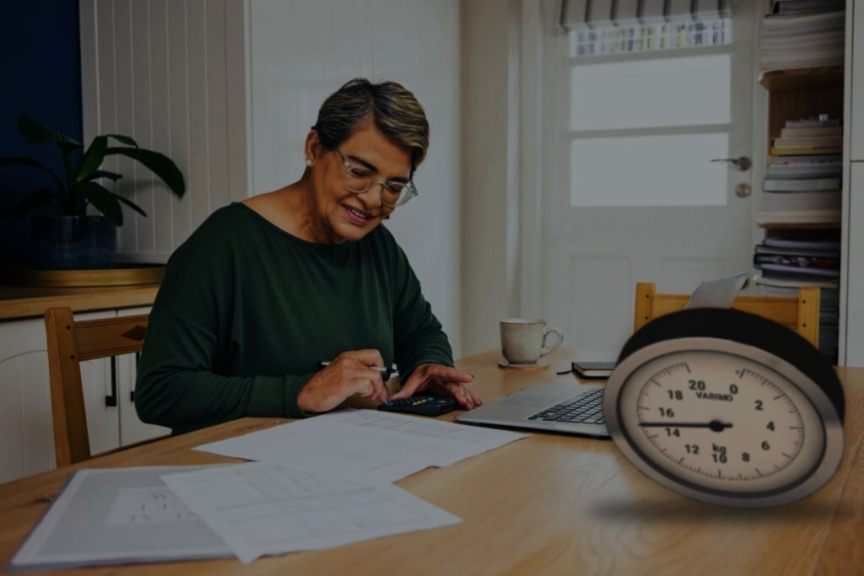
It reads 15 kg
